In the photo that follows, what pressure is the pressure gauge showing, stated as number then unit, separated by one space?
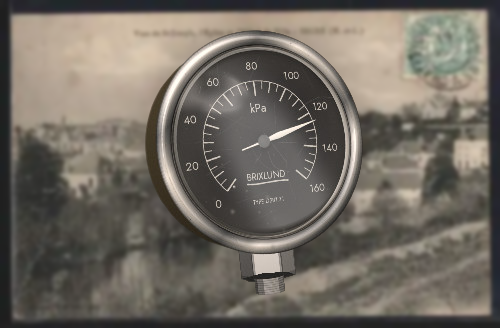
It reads 125 kPa
